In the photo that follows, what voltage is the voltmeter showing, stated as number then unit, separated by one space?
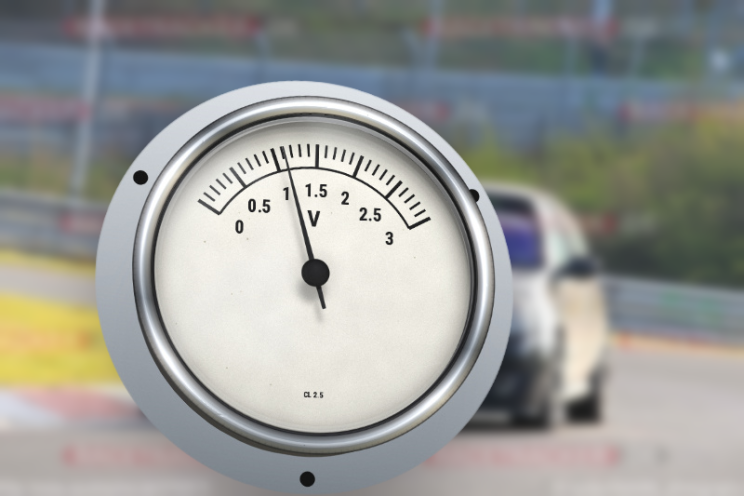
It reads 1.1 V
